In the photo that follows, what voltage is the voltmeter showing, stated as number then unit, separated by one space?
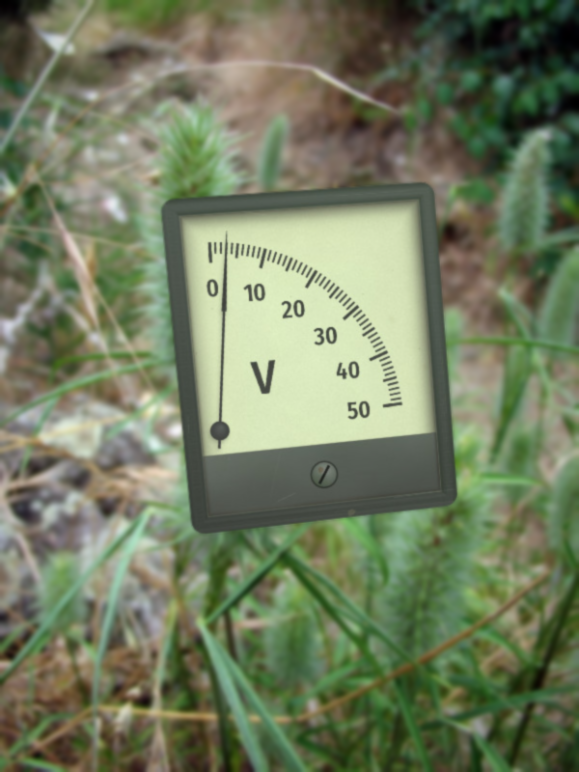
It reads 3 V
